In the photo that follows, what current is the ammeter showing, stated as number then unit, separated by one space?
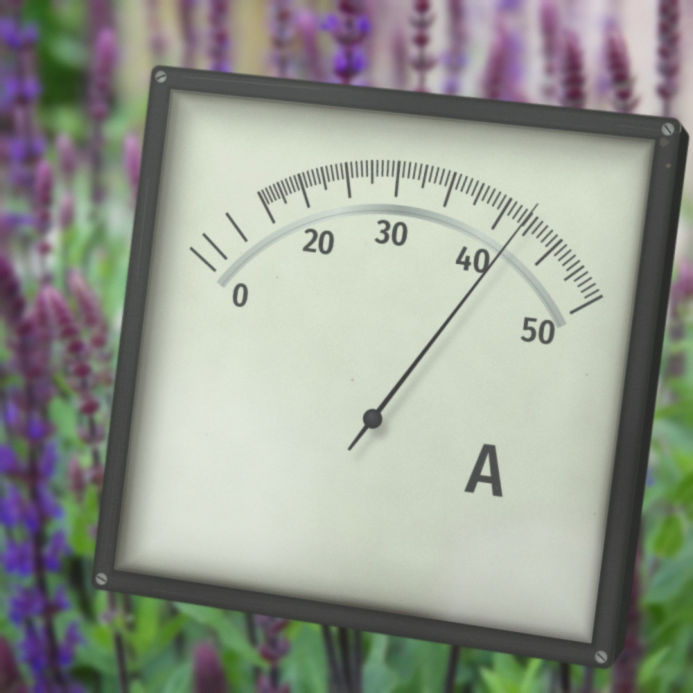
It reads 42 A
